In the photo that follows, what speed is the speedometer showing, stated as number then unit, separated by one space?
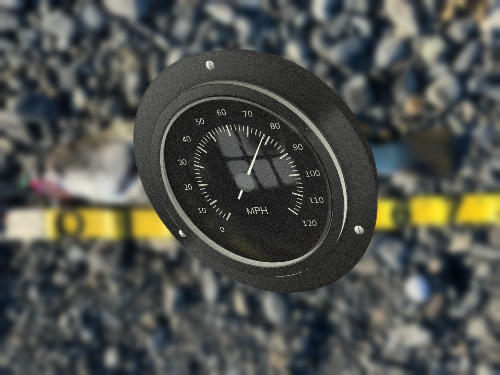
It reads 78 mph
